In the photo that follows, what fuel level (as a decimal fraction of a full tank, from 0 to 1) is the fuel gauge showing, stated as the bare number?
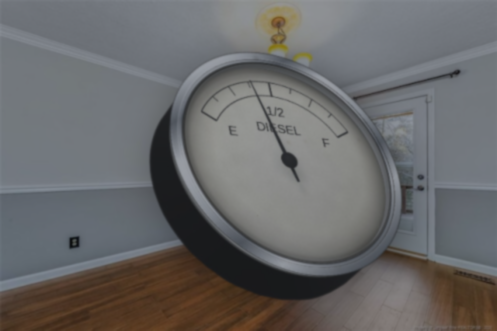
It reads 0.375
